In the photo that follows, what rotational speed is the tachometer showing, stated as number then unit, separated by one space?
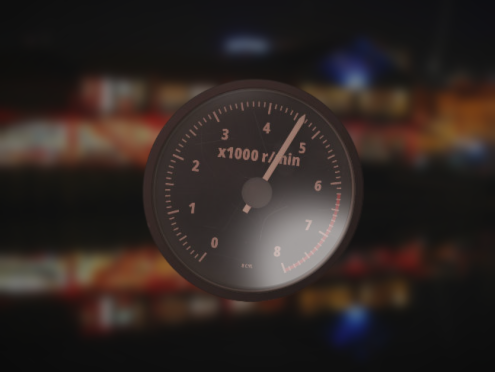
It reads 4600 rpm
